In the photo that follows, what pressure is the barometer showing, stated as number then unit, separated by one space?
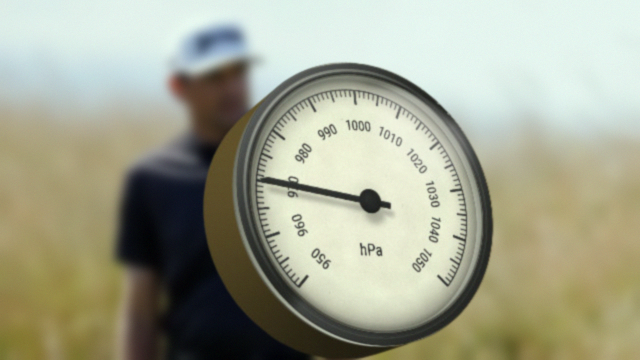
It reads 970 hPa
